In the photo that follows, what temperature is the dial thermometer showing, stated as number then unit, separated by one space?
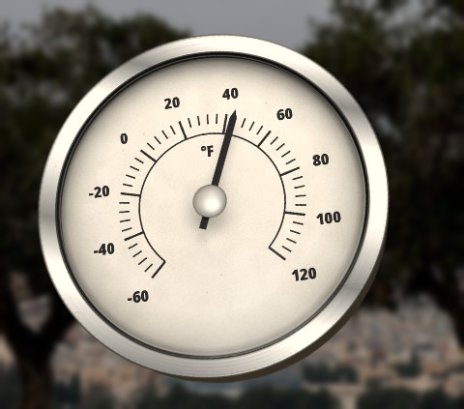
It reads 44 °F
